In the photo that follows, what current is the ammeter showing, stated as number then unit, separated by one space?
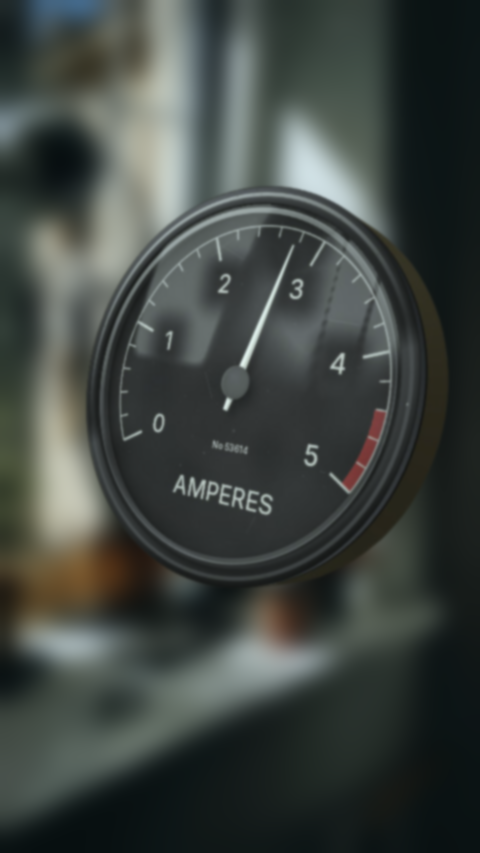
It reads 2.8 A
